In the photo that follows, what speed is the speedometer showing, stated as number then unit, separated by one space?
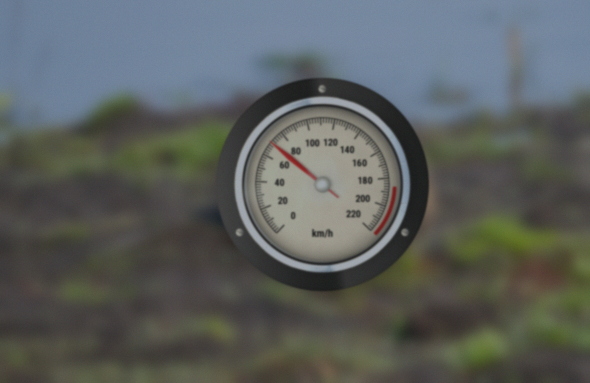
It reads 70 km/h
